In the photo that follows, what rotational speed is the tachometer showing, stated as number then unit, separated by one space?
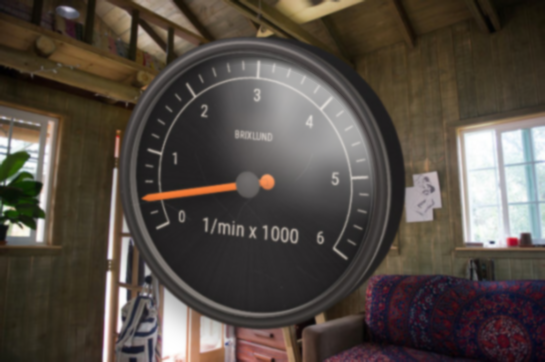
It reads 400 rpm
